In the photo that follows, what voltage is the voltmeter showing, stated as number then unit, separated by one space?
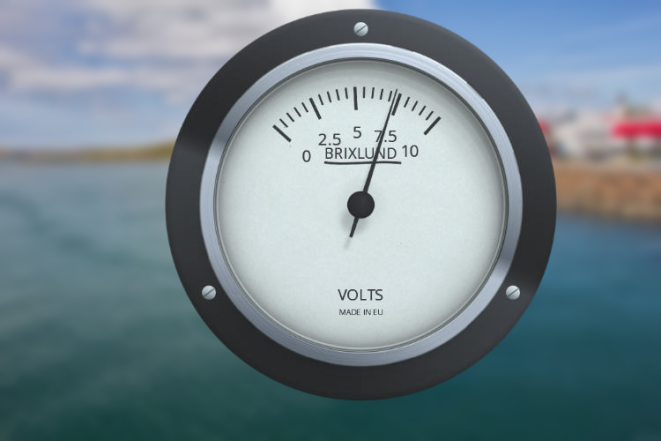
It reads 7.25 V
